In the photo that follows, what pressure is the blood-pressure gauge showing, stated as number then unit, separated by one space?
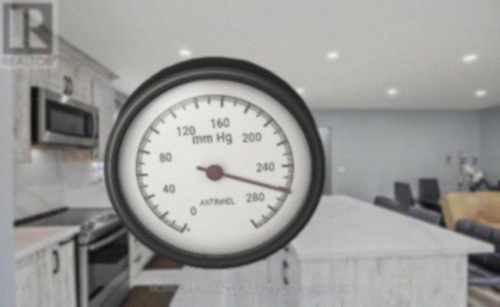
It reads 260 mmHg
